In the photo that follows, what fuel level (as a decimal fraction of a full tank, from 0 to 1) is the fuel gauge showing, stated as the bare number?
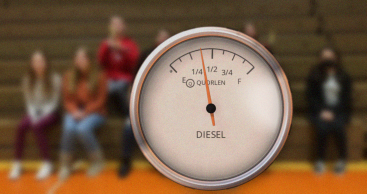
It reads 0.375
